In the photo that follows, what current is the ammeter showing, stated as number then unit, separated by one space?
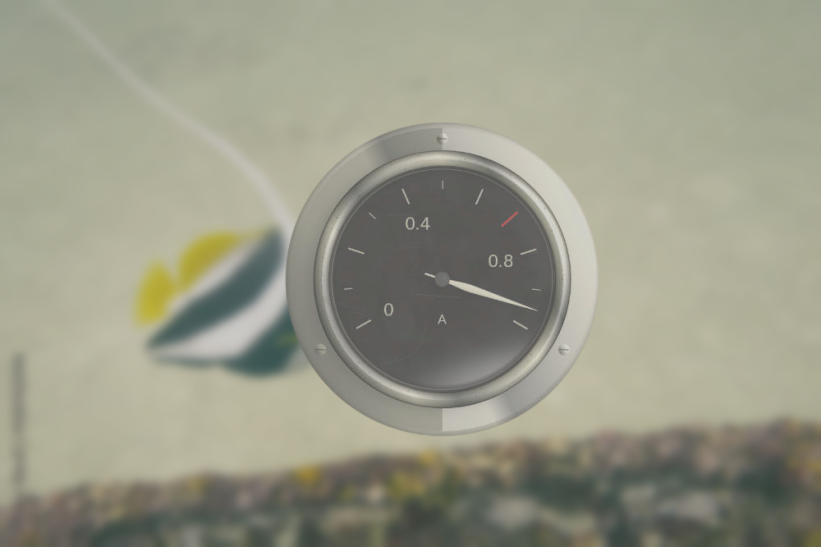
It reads 0.95 A
